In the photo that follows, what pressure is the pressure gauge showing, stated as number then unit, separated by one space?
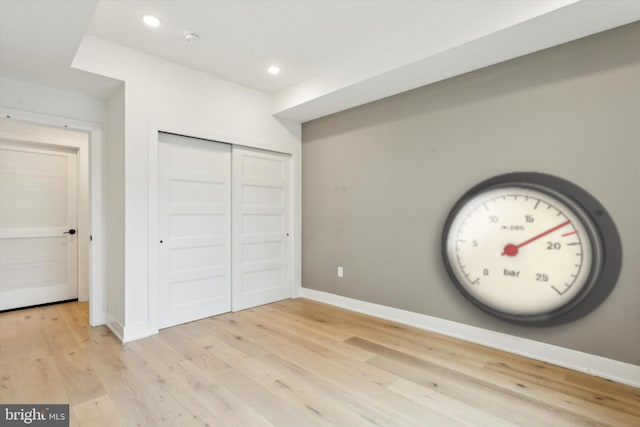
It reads 18 bar
